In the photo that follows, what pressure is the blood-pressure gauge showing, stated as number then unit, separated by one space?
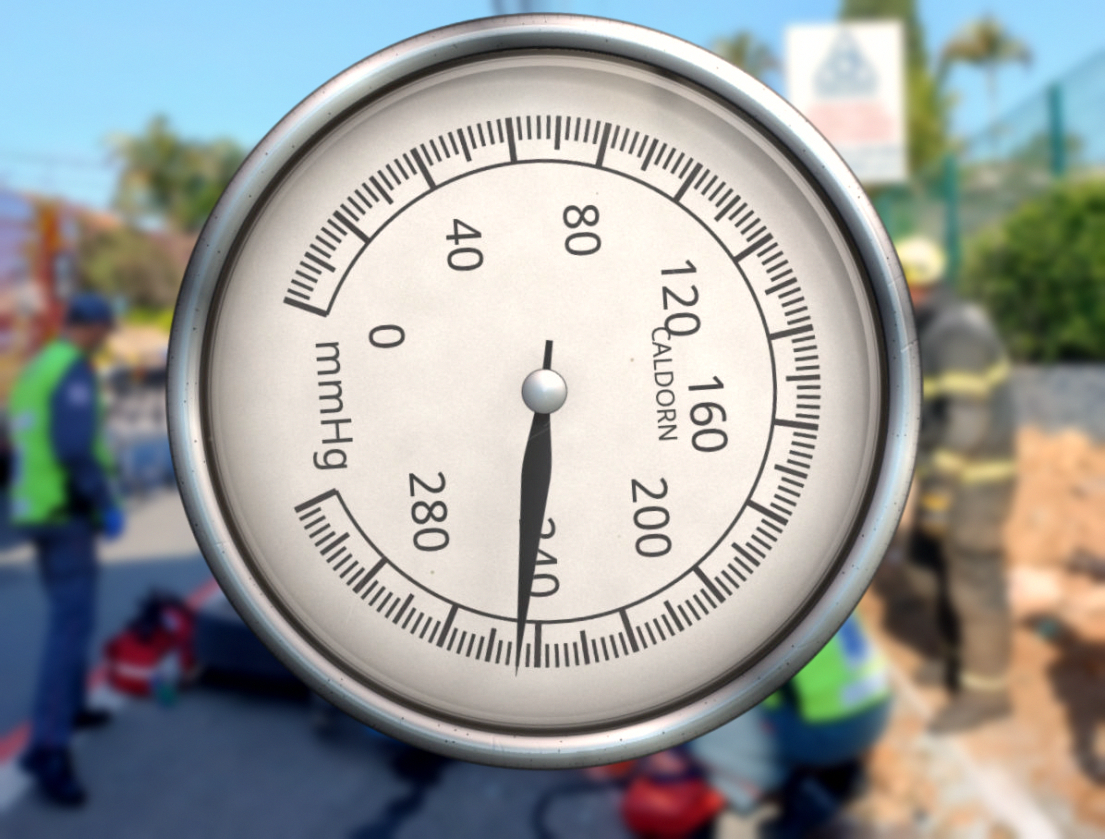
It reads 244 mmHg
